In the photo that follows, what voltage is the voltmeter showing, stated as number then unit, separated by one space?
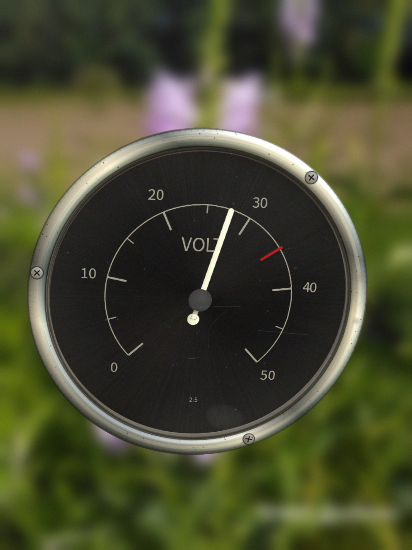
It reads 27.5 V
